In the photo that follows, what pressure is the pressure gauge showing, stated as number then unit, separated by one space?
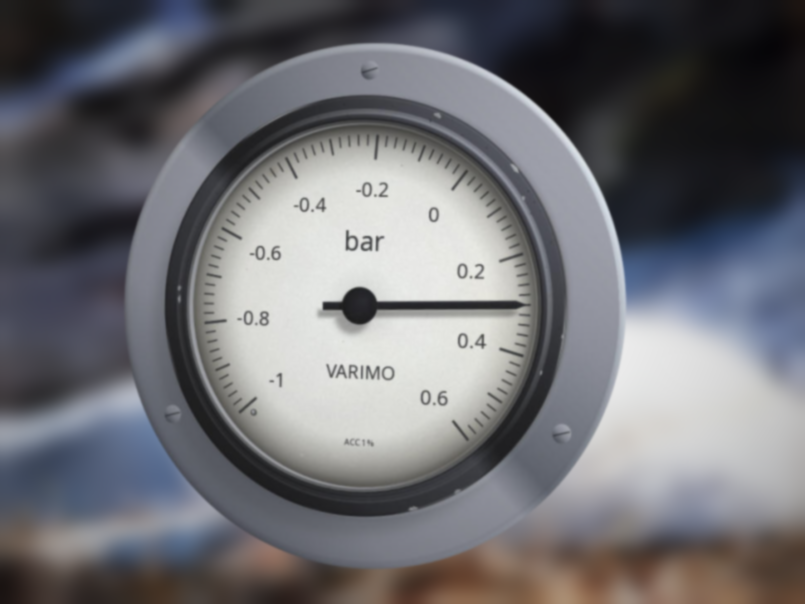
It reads 0.3 bar
